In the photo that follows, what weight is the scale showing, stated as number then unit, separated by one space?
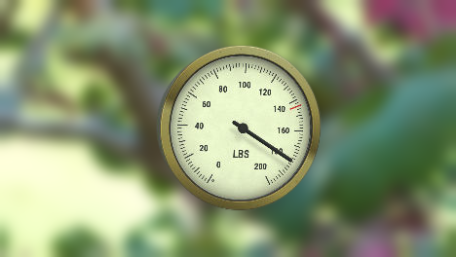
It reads 180 lb
